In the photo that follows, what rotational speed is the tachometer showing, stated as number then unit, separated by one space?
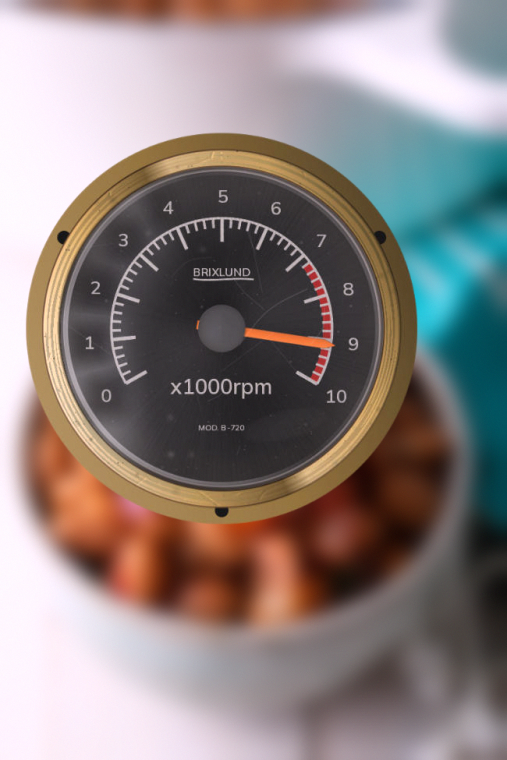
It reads 9100 rpm
